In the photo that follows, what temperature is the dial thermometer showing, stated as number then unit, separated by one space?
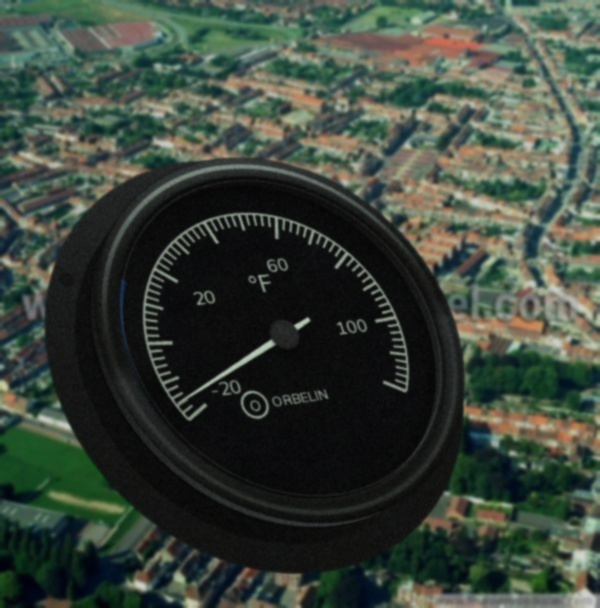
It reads -16 °F
